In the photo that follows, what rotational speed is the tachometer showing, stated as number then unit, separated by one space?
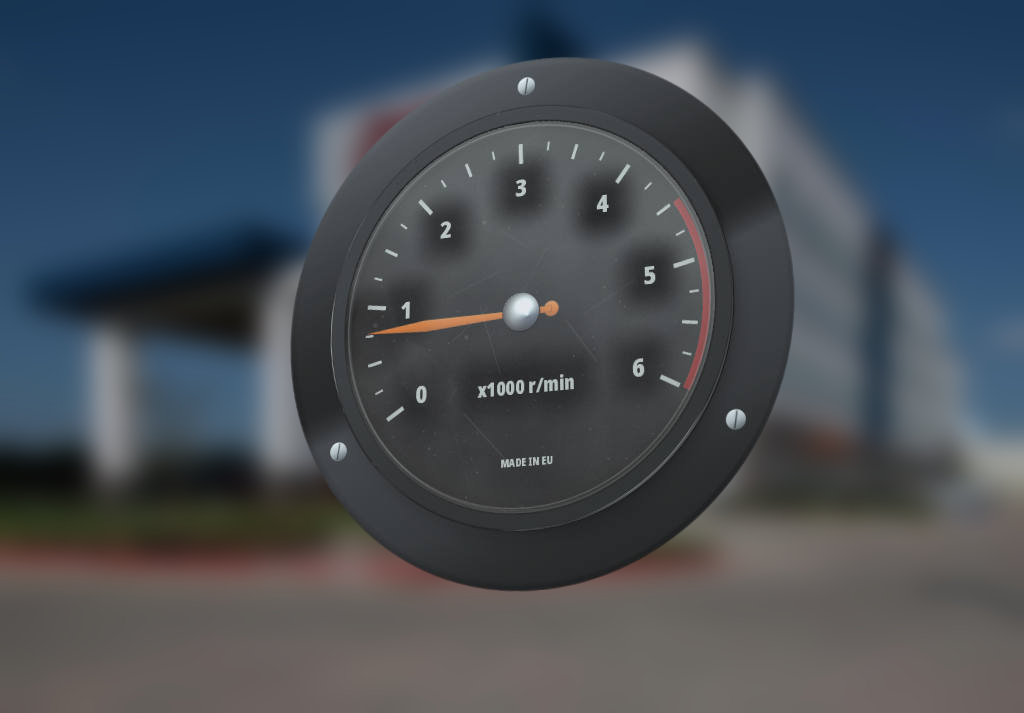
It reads 750 rpm
